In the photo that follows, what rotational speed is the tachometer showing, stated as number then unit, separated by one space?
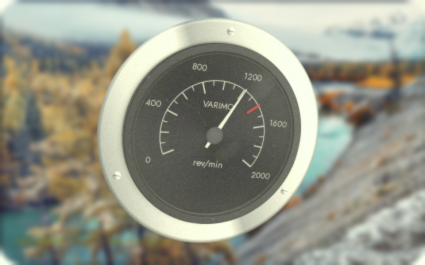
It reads 1200 rpm
